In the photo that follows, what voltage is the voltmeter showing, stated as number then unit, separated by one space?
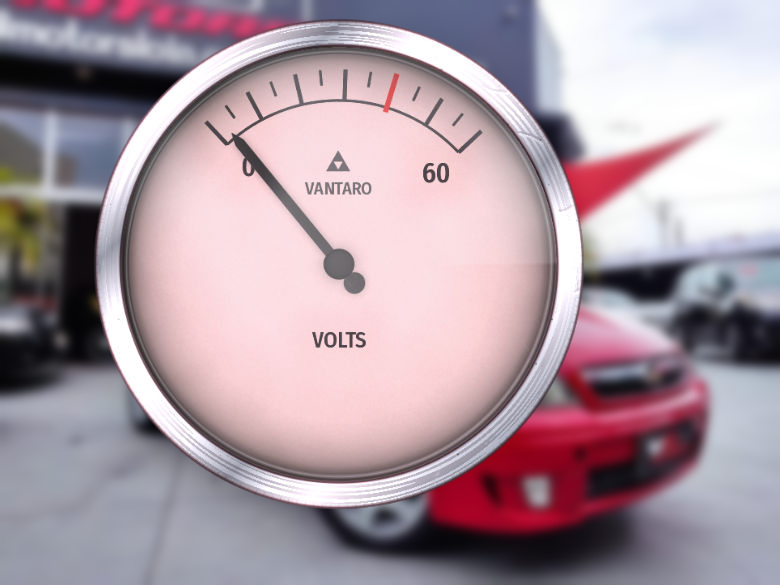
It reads 2.5 V
